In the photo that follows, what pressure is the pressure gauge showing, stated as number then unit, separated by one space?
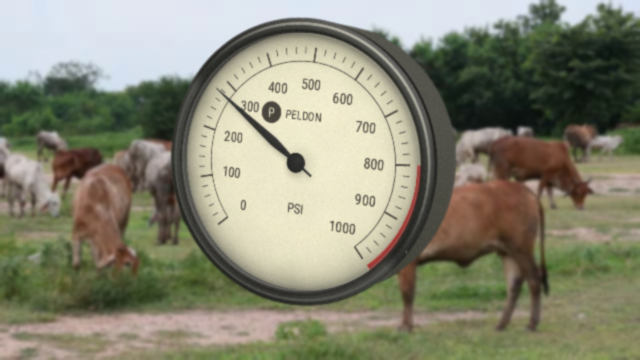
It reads 280 psi
